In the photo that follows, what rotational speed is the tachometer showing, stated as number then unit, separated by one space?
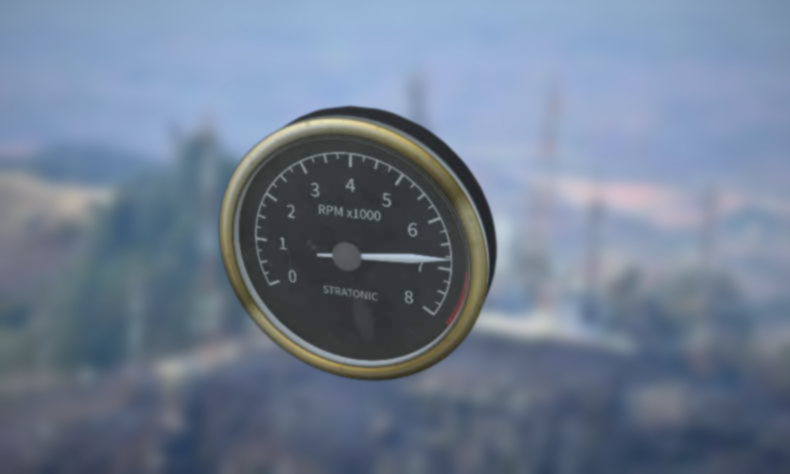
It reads 6750 rpm
